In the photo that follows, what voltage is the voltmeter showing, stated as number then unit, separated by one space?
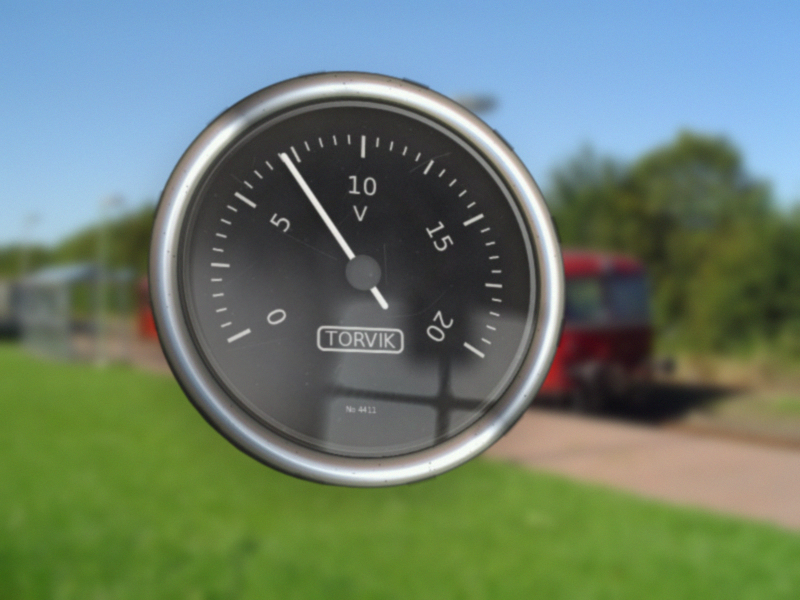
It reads 7 V
